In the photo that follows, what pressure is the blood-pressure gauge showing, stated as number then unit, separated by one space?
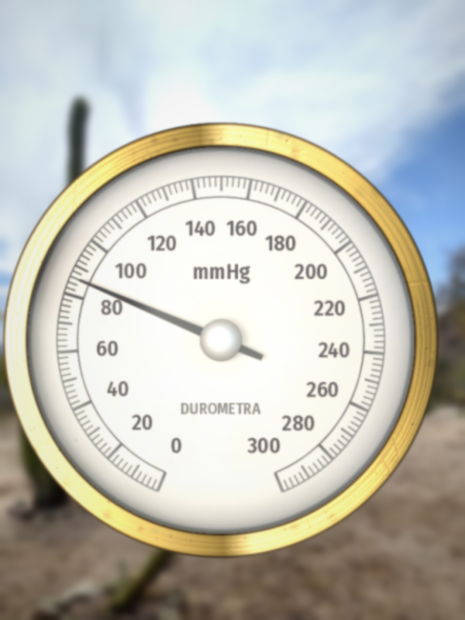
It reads 86 mmHg
